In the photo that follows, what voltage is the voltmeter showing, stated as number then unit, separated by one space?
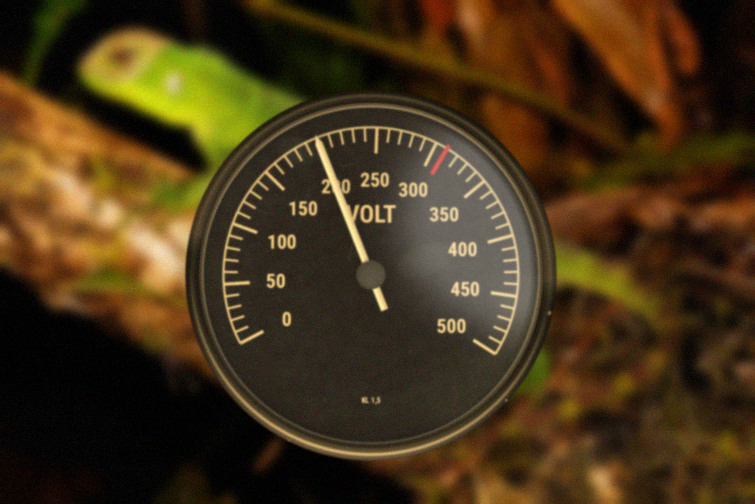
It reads 200 V
